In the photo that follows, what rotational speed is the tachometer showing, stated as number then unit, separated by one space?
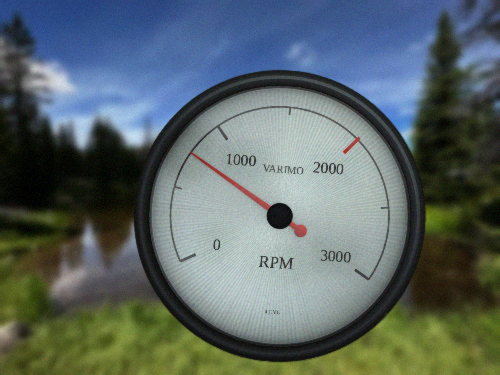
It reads 750 rpm
